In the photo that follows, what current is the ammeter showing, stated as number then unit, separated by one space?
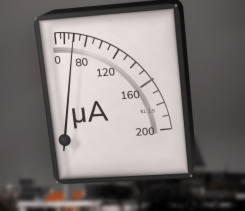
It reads 60 µA
